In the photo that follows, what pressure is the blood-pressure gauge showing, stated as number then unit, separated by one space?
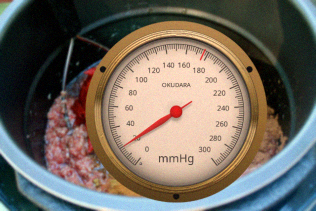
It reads 20 mmHg
